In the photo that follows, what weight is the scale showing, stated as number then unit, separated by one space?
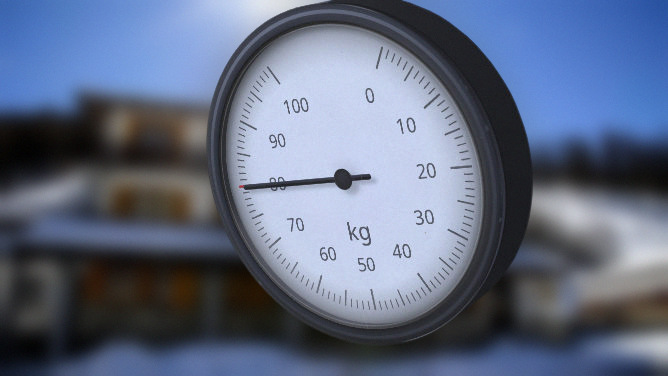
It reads 80 kg
